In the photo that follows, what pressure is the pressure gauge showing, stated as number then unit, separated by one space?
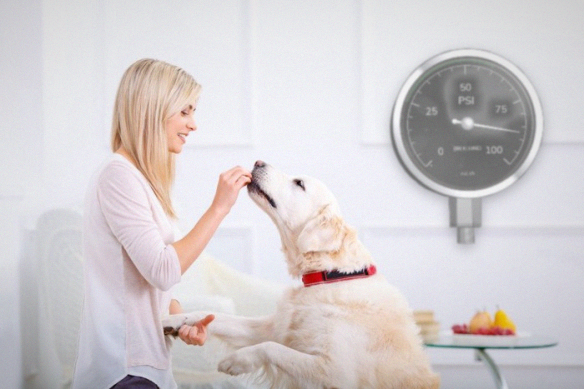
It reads 87.5 psi
